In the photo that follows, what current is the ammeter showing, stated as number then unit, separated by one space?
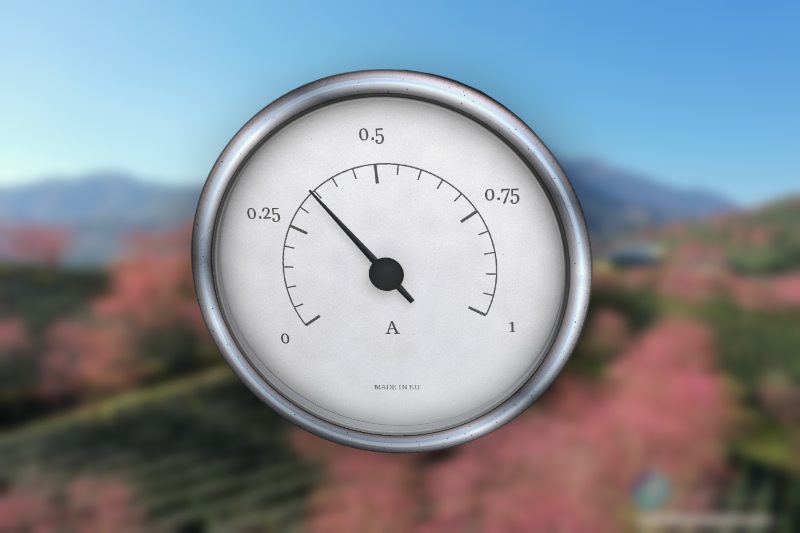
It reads 0.35 A
